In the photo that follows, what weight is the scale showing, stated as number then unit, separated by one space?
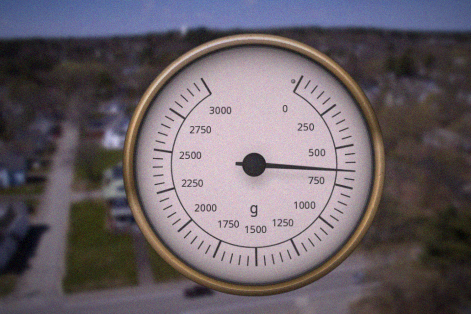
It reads 650 g
